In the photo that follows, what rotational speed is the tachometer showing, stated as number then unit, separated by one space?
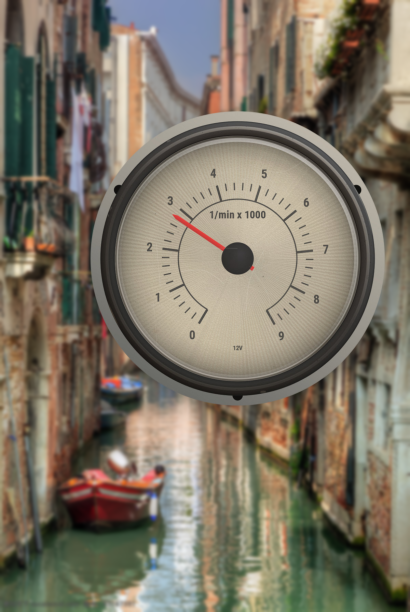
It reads 2800 rpm
